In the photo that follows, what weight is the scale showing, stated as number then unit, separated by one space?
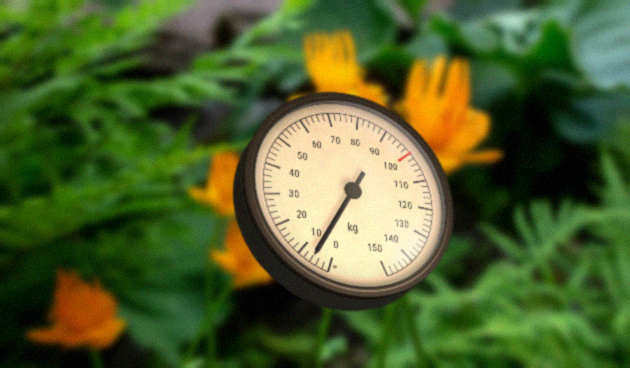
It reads 6 kg
